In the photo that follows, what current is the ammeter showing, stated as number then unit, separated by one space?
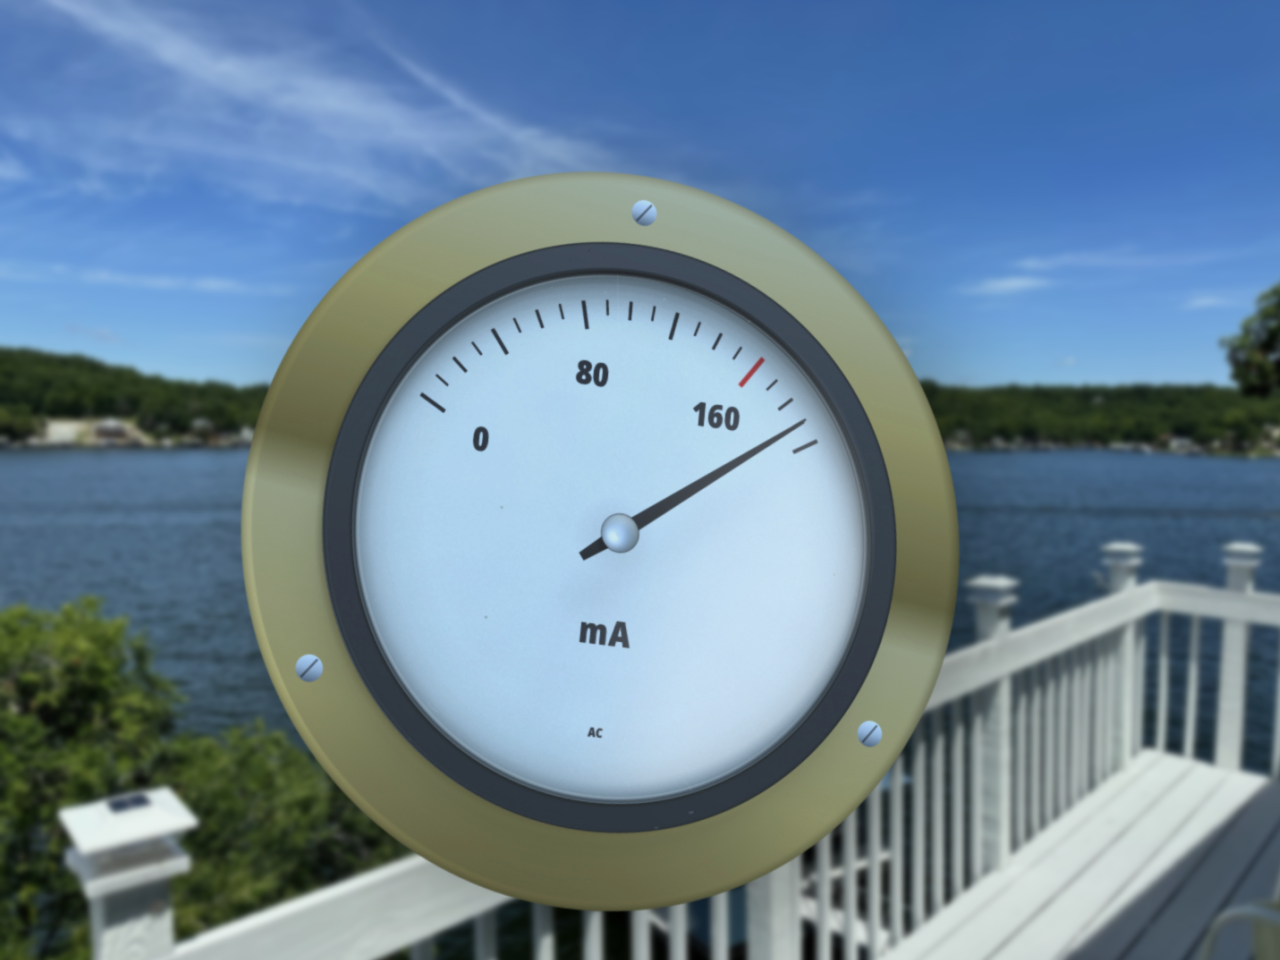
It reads 190 mA
